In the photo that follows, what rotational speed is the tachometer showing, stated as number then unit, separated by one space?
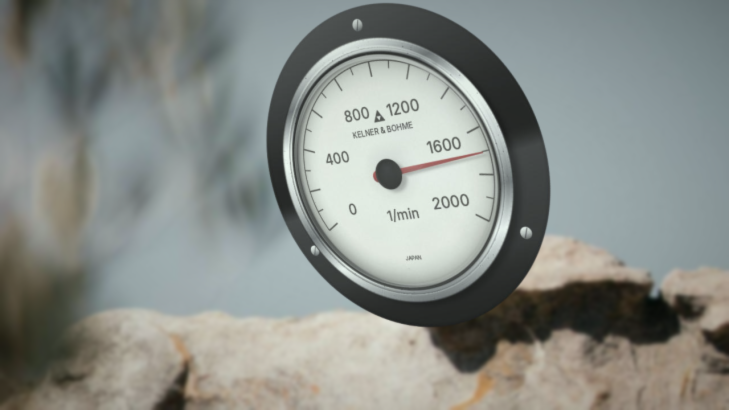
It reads 1700 rpm
